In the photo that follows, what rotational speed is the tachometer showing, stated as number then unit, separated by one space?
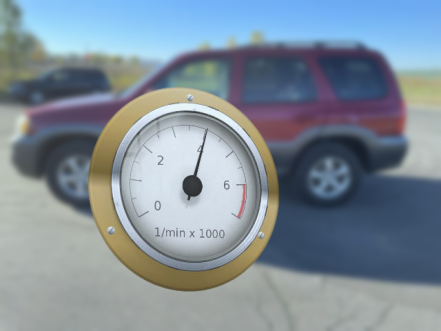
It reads 4000 rpm
